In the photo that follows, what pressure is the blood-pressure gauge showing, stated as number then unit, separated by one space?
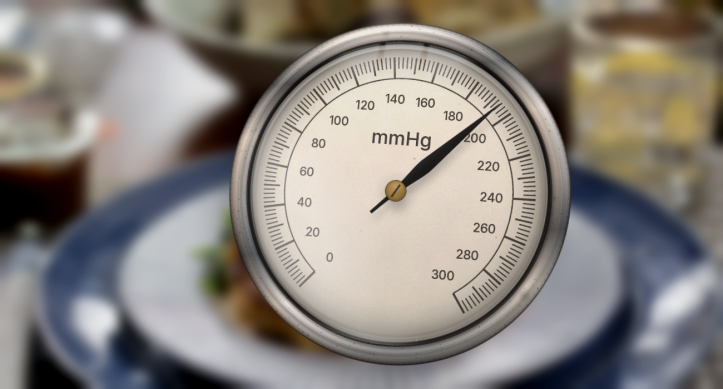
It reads 194 mmHg
